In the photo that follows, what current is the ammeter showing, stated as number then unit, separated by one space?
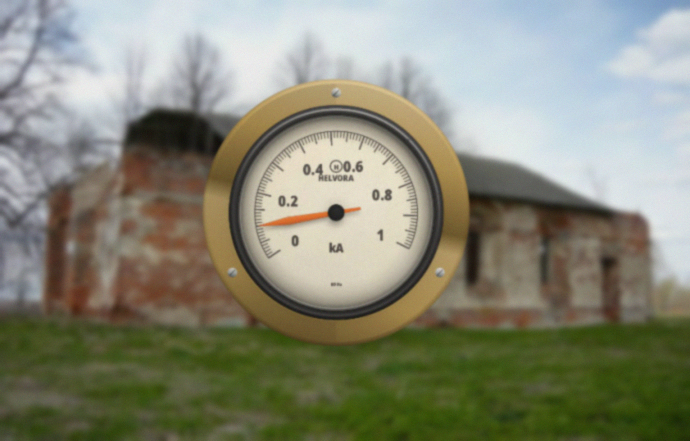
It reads 0.1 kA
